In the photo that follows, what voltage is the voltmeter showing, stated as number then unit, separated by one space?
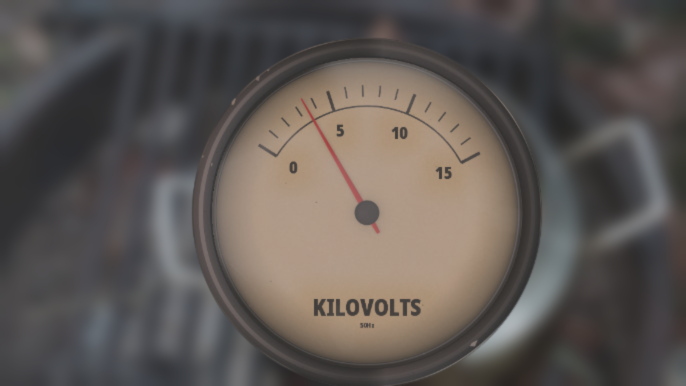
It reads 3.5 kV
